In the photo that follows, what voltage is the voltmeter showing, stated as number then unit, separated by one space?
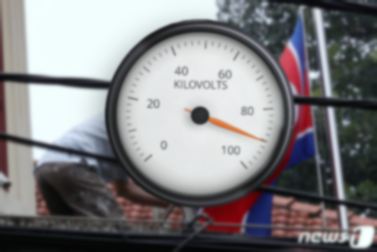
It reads 90 kV
